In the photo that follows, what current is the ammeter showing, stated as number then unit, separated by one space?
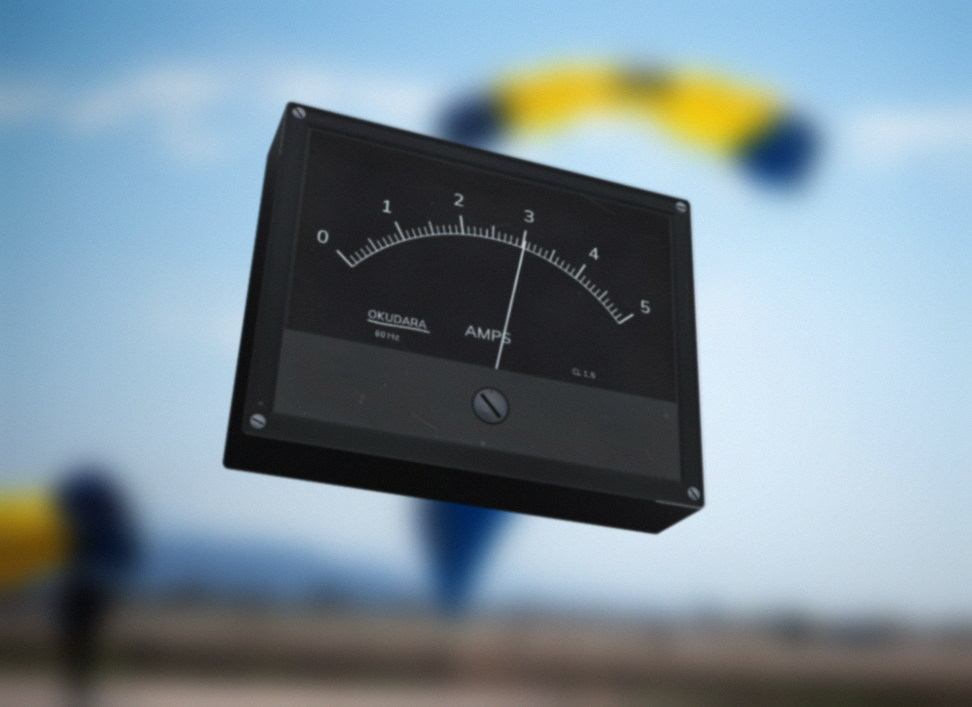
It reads 3 A
